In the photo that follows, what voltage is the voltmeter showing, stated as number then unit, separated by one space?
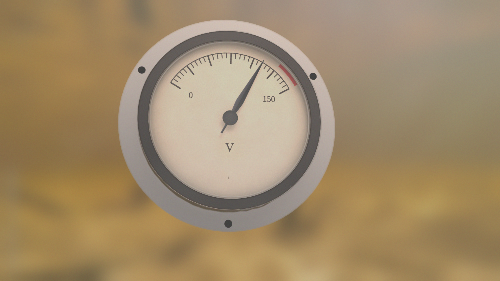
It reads 110 V
